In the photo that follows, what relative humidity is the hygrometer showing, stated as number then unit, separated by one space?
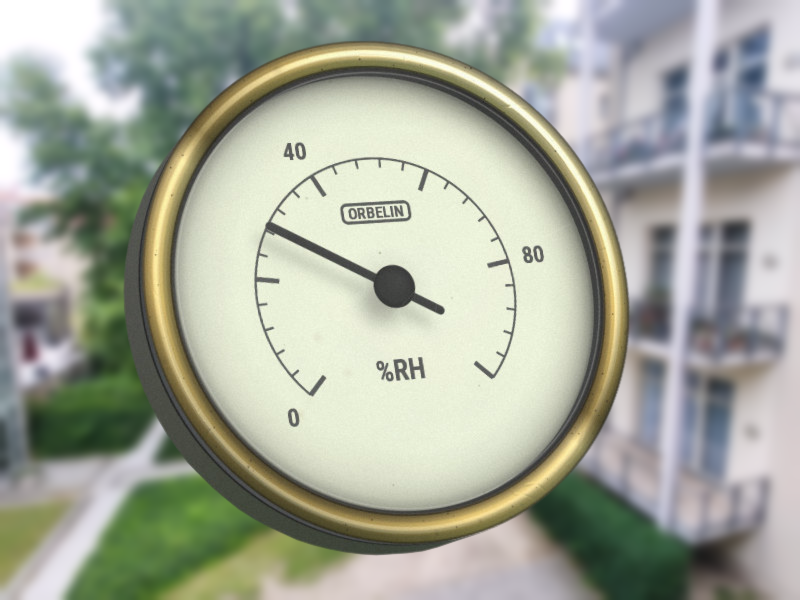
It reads 28 %
